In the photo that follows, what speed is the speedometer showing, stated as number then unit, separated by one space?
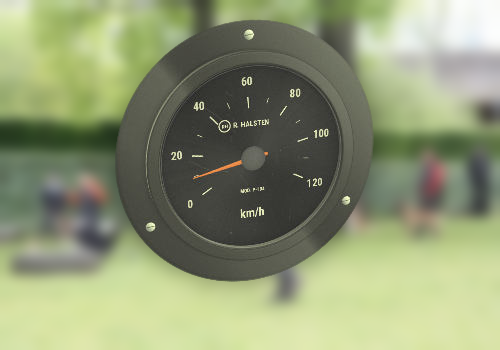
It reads 10 km/h
